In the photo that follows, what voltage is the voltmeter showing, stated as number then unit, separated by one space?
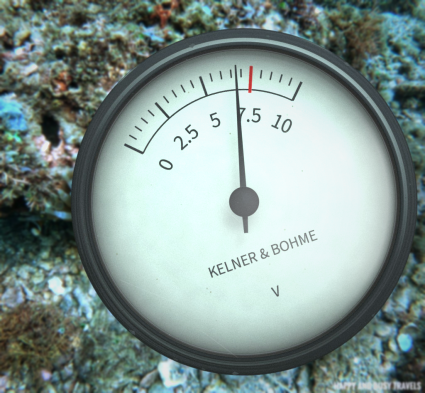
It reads 6.75 V
